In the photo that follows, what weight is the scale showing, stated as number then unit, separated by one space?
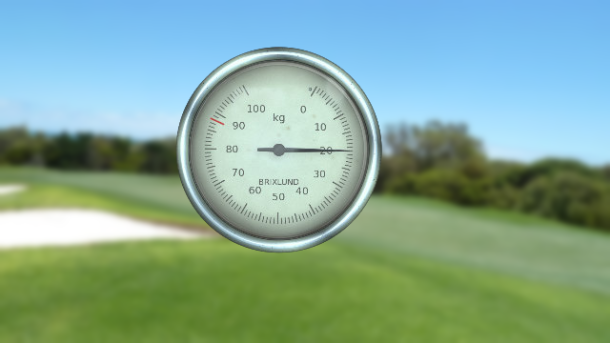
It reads 20 kg
